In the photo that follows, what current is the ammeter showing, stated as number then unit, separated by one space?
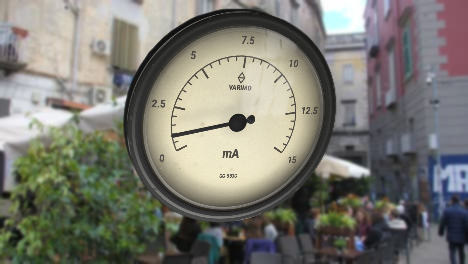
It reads 1 mA
